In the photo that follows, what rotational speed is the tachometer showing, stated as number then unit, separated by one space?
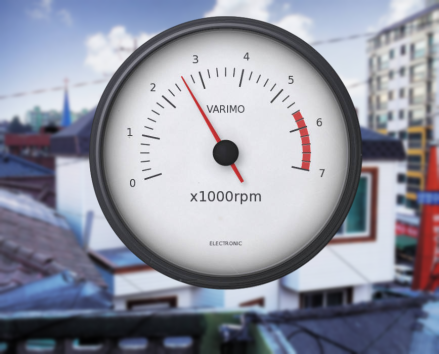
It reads 2600 rpm
